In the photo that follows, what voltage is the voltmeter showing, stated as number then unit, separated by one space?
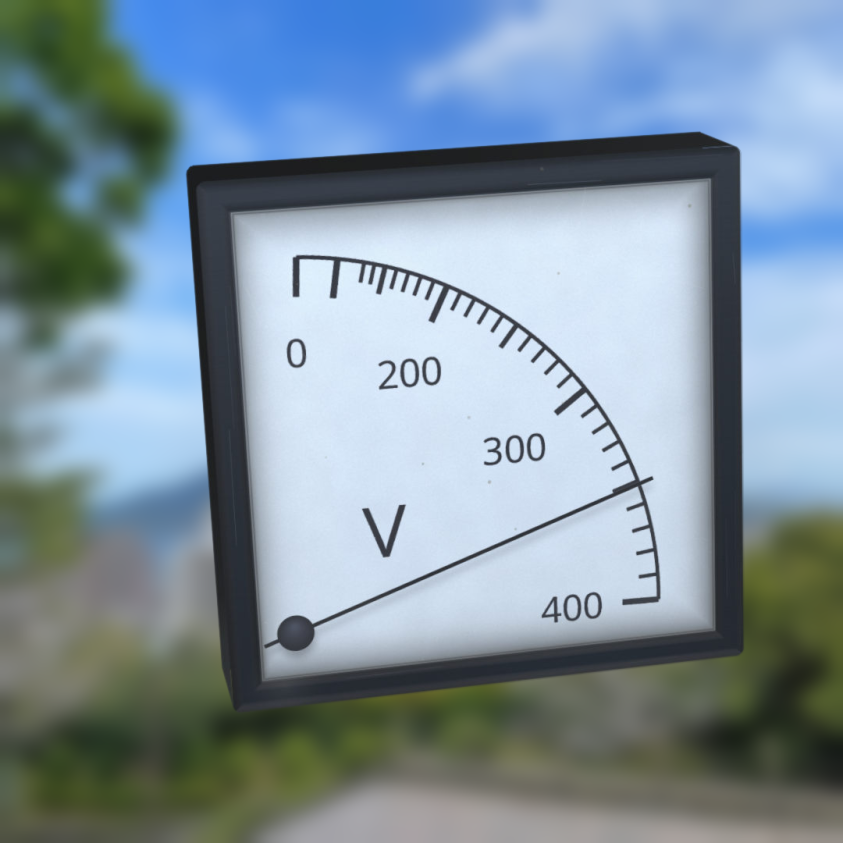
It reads 350 V
